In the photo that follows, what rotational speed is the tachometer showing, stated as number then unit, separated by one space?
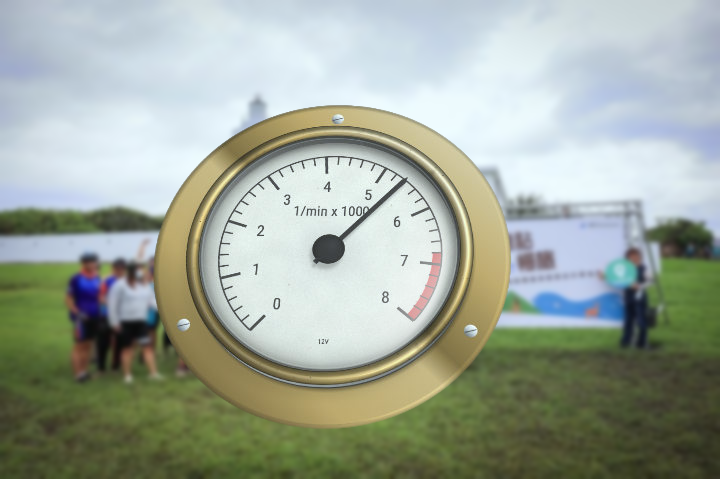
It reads 5400 rpm
